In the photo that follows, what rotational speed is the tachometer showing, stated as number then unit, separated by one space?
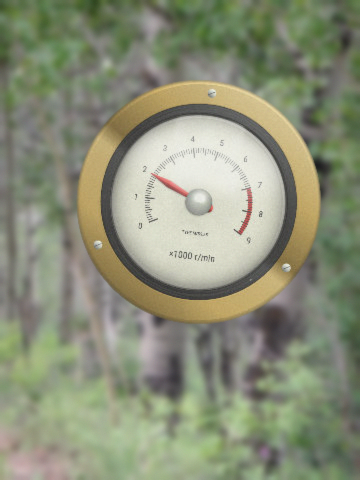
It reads 2000 rpm
